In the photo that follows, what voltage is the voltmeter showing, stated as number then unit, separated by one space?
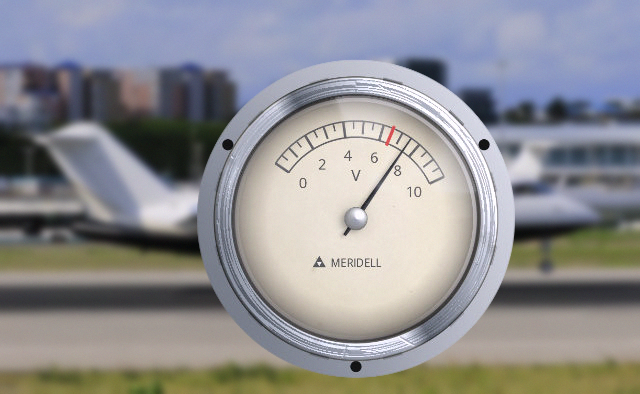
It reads 7.5 V
